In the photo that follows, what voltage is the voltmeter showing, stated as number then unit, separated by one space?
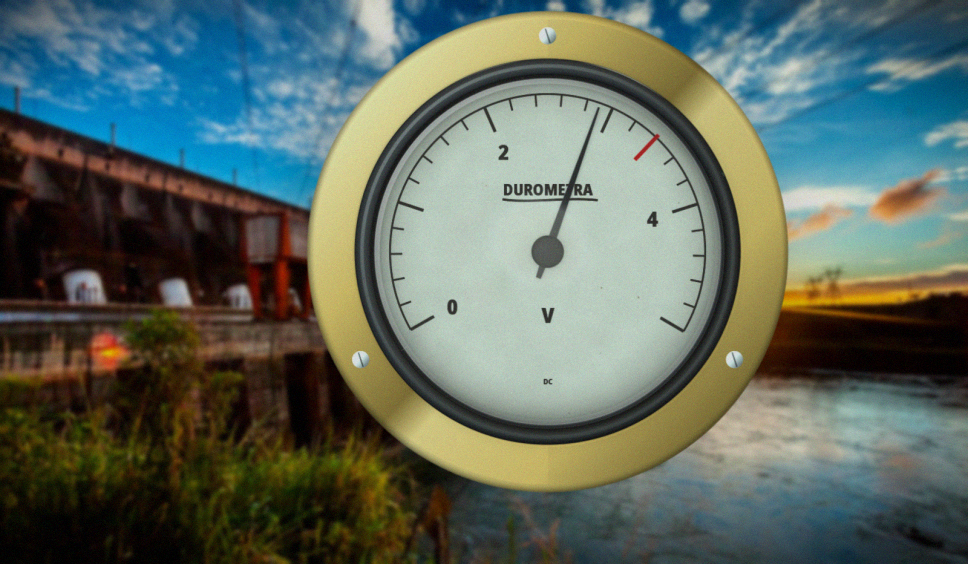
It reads 2.9 V
